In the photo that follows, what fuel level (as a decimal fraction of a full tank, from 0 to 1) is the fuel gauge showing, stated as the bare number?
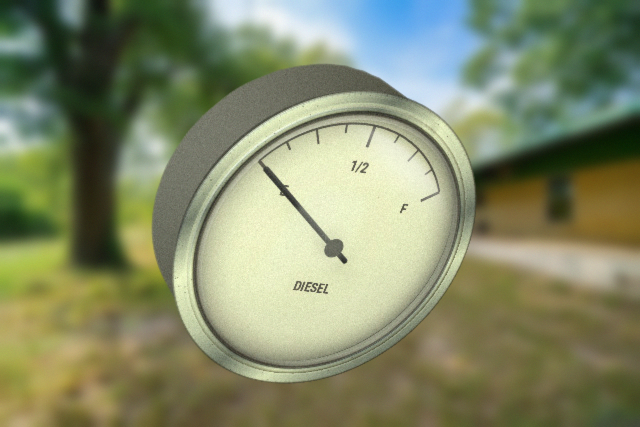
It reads 0
